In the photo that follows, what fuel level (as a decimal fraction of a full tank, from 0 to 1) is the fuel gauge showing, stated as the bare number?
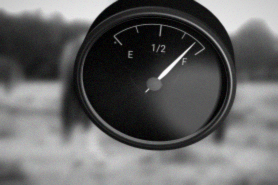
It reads 0.875
